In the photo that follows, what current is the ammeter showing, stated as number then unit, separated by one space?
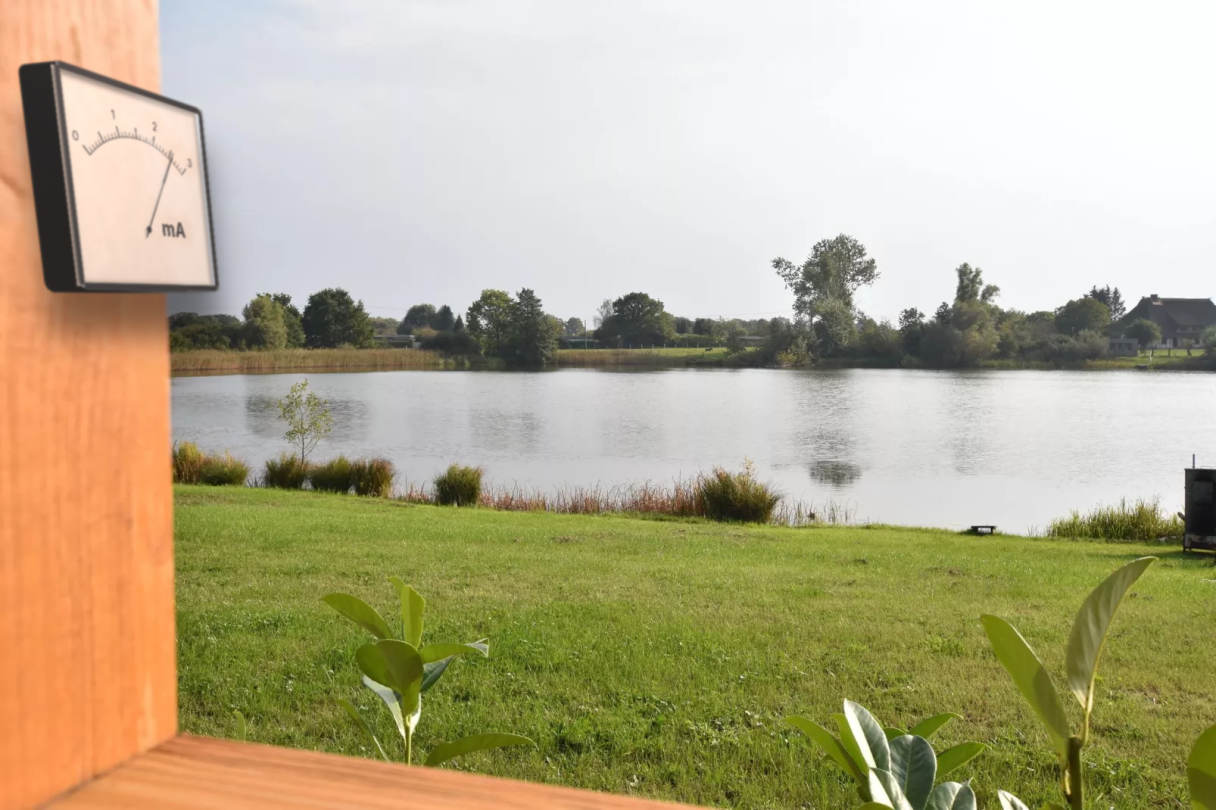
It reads 2.5 mA
